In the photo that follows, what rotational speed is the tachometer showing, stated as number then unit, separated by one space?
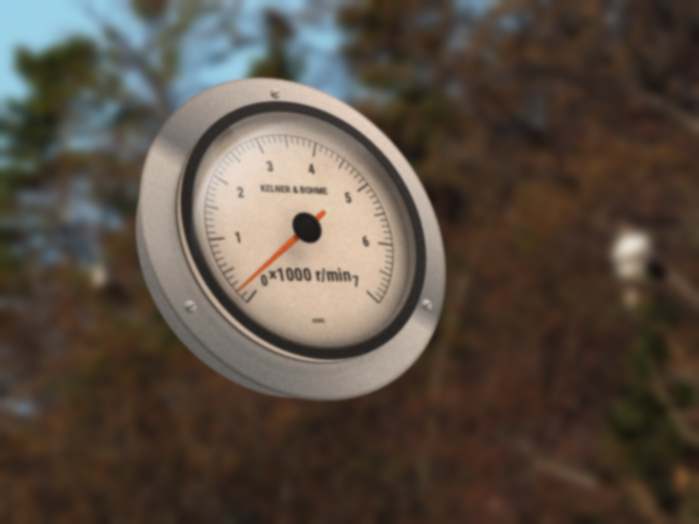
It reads 200 rpm
